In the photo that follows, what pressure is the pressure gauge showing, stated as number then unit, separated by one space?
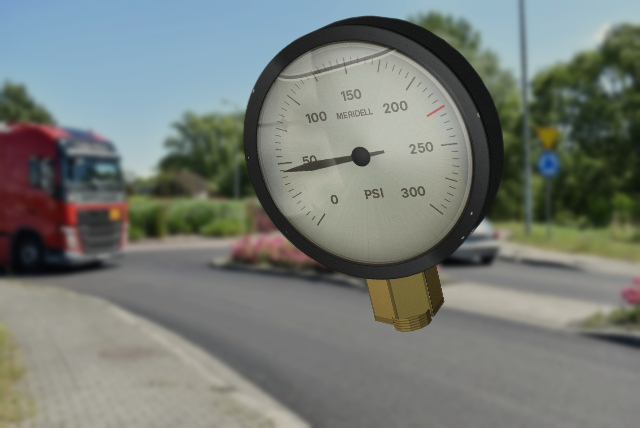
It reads 45 psi
